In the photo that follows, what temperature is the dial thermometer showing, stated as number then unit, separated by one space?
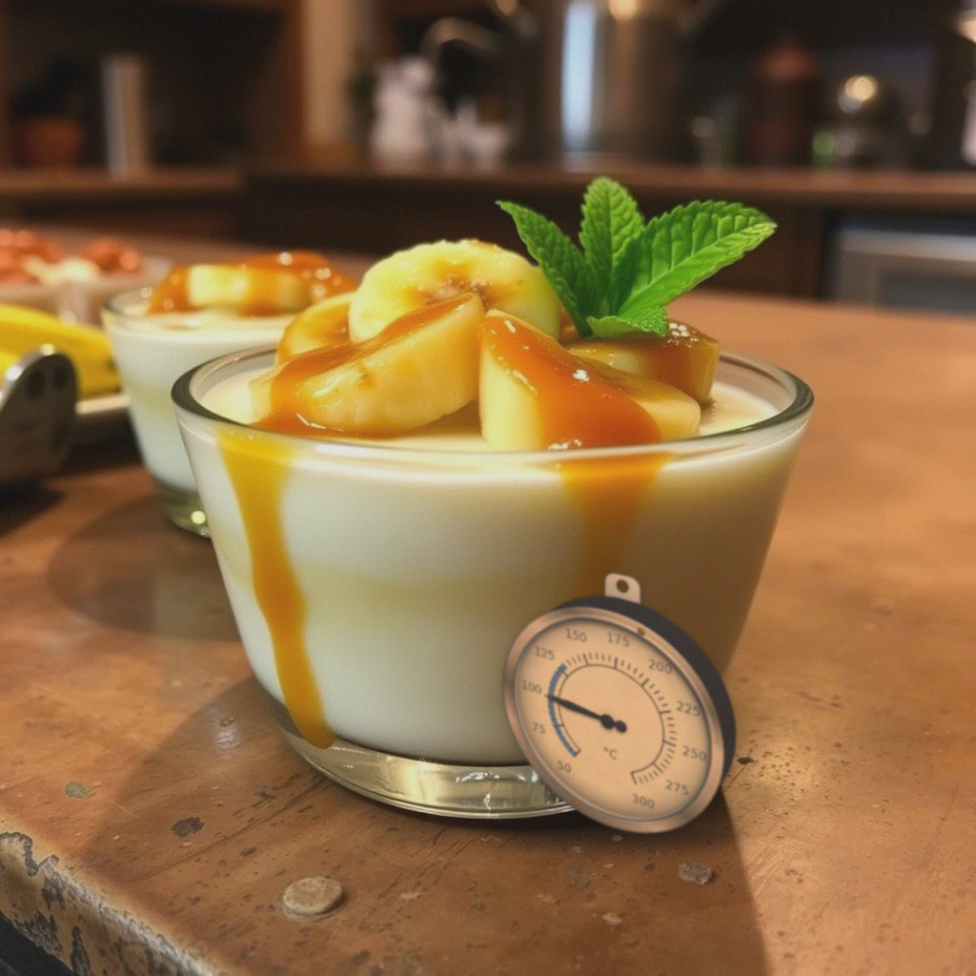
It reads 100 °C
